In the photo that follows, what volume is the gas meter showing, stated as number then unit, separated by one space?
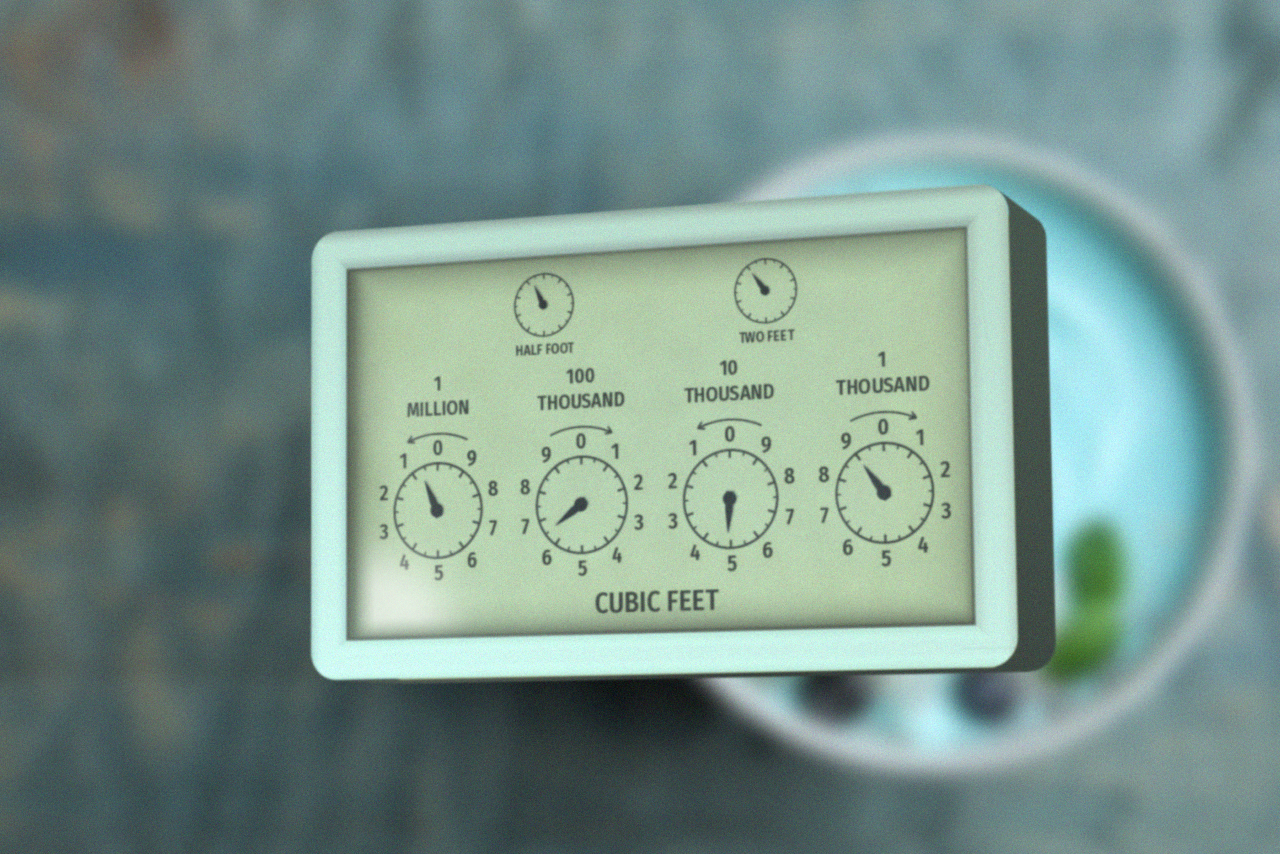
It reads 64900 ft³
